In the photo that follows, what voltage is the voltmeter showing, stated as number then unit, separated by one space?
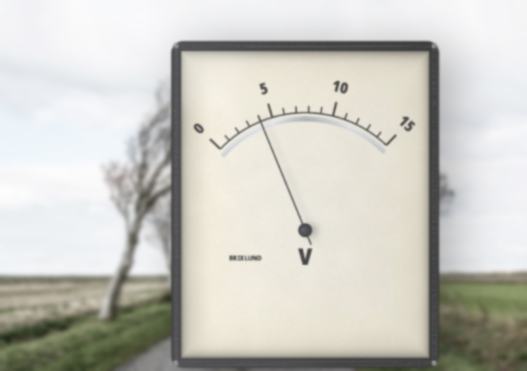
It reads 4 V
